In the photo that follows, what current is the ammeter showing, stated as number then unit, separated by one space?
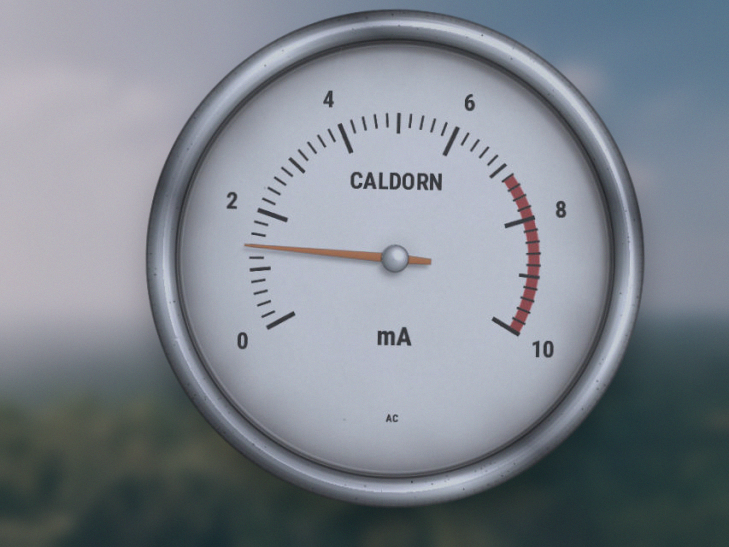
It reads 1.4 mA
